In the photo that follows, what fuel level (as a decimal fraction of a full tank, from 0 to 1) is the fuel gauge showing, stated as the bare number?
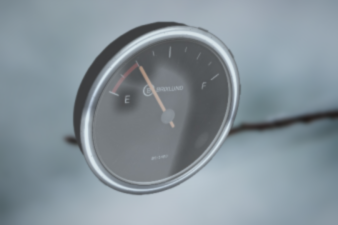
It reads 0.25
